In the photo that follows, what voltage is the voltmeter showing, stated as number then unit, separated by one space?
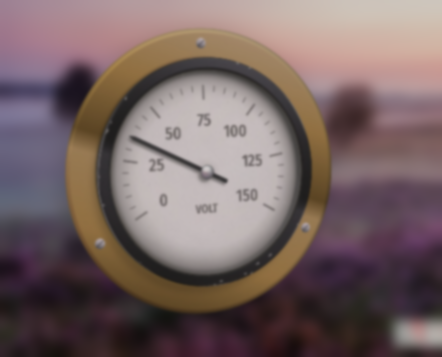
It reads 35 V
